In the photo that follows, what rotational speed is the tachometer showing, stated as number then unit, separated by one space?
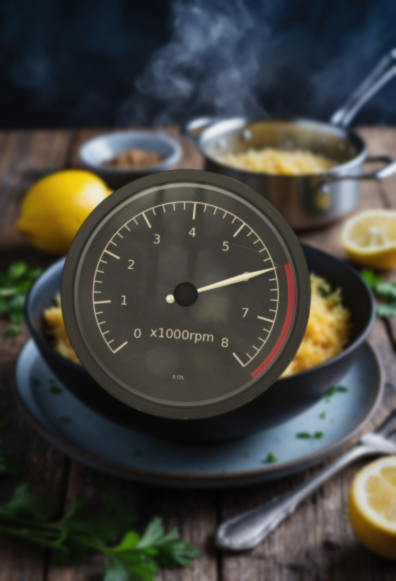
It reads 6000 rpm
